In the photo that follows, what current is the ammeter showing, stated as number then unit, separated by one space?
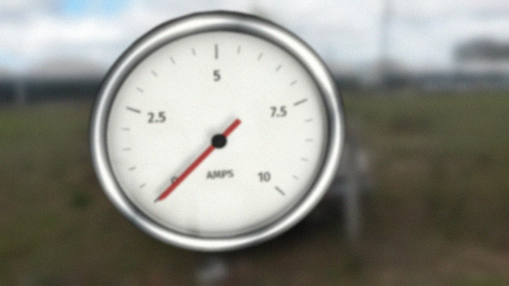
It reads 0 A
